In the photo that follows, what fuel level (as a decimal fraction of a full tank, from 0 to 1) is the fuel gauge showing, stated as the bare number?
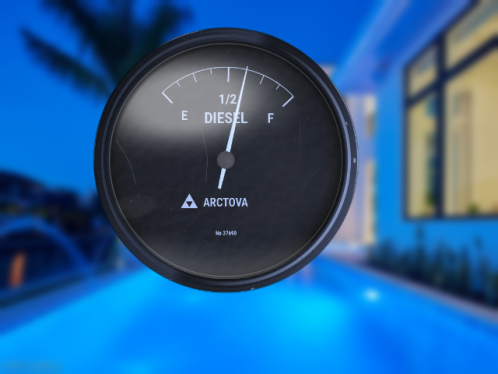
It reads 0.625
